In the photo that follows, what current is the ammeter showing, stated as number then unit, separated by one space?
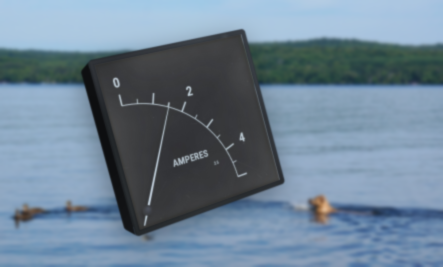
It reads 1.5 A
